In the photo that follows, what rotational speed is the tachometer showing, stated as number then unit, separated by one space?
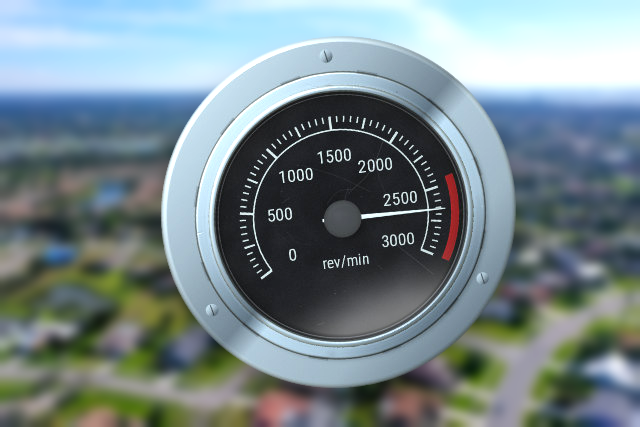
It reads 2650 rpm
